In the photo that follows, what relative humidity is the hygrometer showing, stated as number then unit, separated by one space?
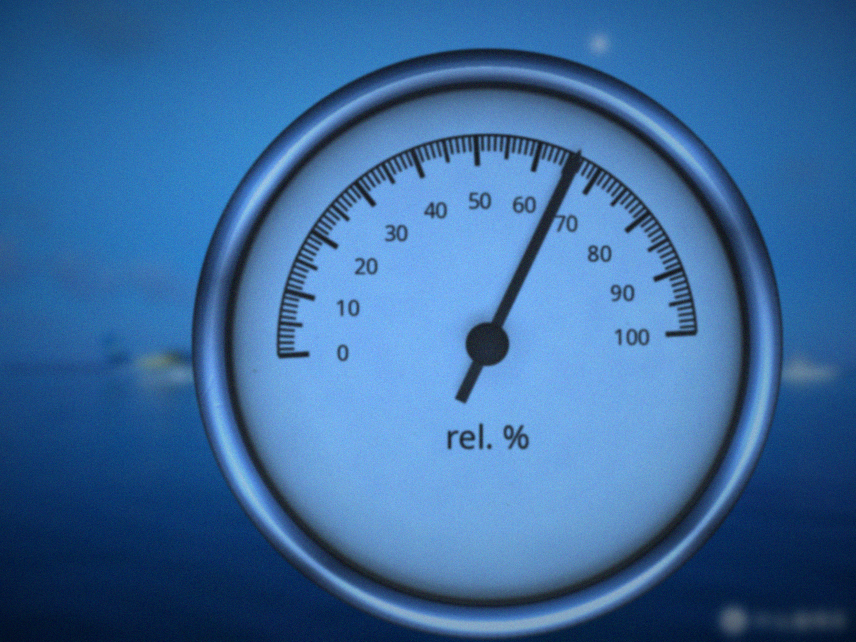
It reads 66 %
